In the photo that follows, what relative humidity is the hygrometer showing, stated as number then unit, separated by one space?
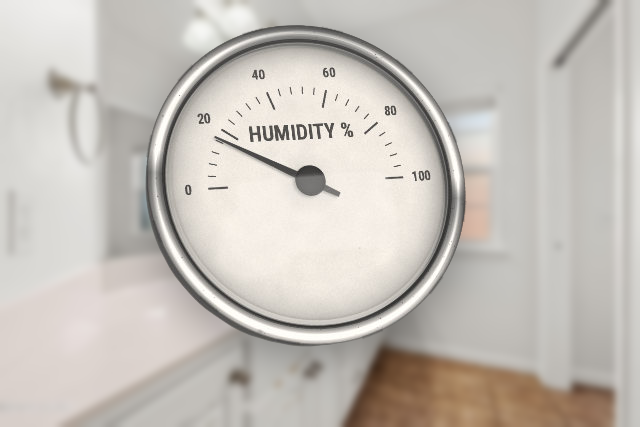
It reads 16 %
